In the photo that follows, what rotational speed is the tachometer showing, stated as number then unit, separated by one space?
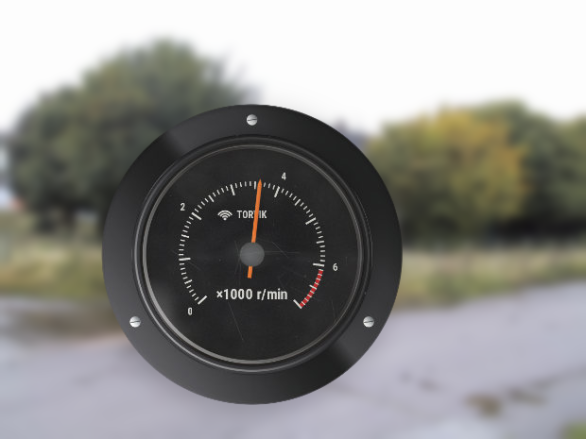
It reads 3600 rpm
